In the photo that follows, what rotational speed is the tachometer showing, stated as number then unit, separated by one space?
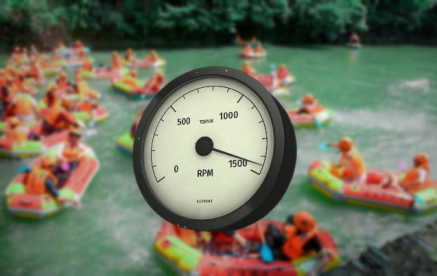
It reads 1450 rpm
